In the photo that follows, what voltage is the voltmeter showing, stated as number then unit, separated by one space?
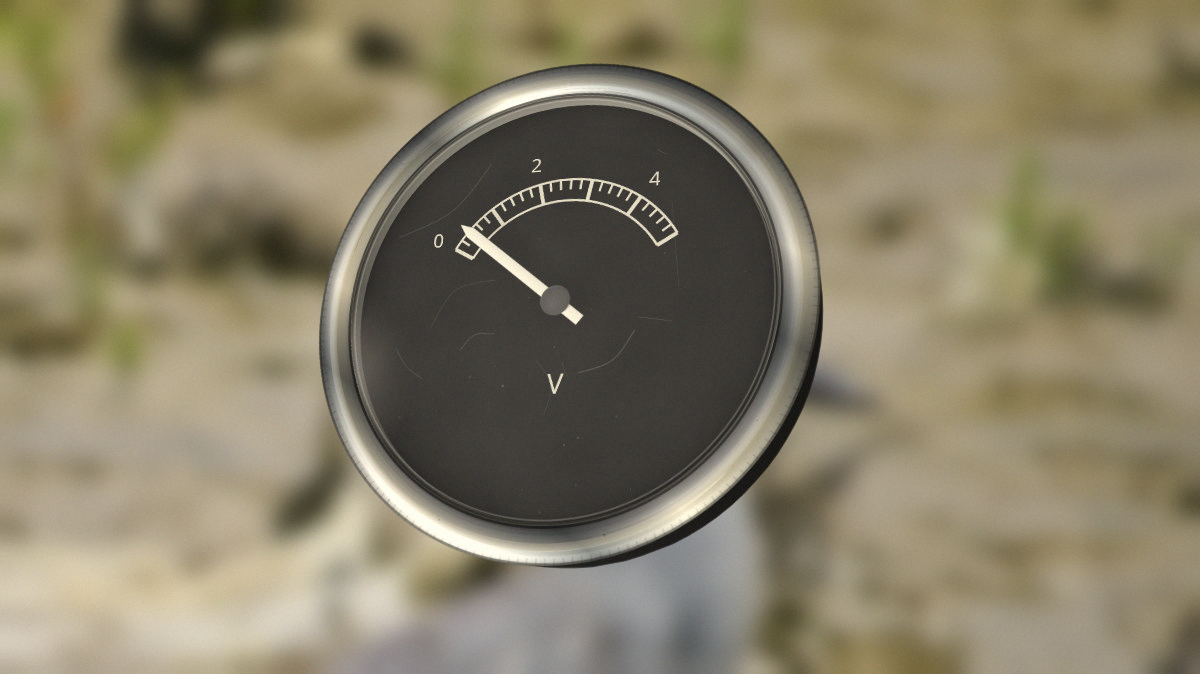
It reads 0.4 V
